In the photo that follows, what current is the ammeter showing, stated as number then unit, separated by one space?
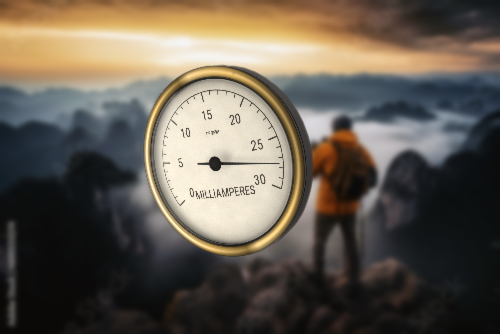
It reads 27.5 mA
